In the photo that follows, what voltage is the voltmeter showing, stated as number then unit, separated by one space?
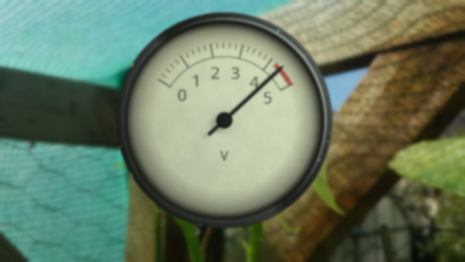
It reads 4.4 V
